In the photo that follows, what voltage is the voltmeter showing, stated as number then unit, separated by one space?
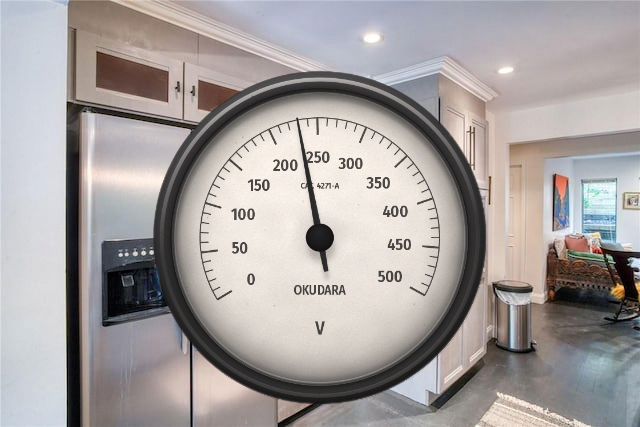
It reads 230 V
